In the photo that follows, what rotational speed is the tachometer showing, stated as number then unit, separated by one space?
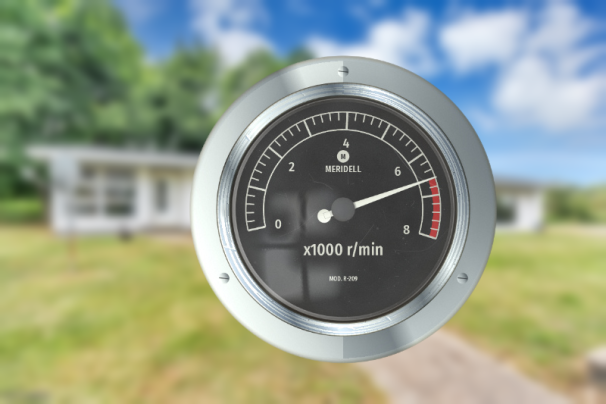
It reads 6600 rpm
